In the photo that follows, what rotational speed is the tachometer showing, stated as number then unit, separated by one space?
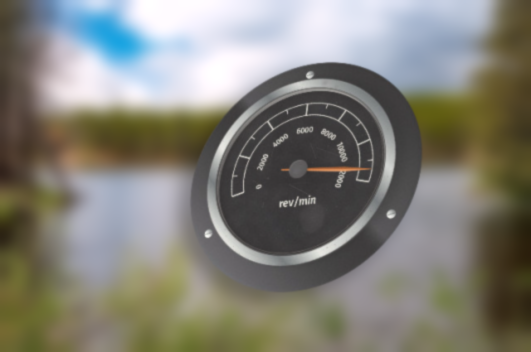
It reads 11500 rpm
